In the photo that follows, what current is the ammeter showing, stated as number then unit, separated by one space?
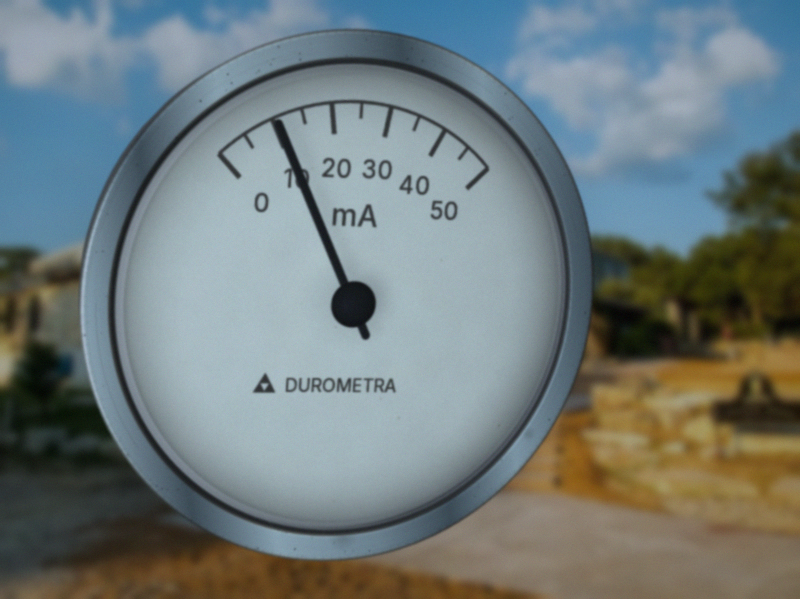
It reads 10 mA
